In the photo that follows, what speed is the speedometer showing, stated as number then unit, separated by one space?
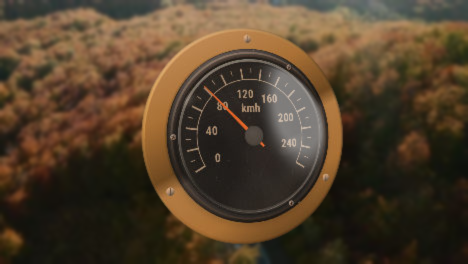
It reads 80 km/h
